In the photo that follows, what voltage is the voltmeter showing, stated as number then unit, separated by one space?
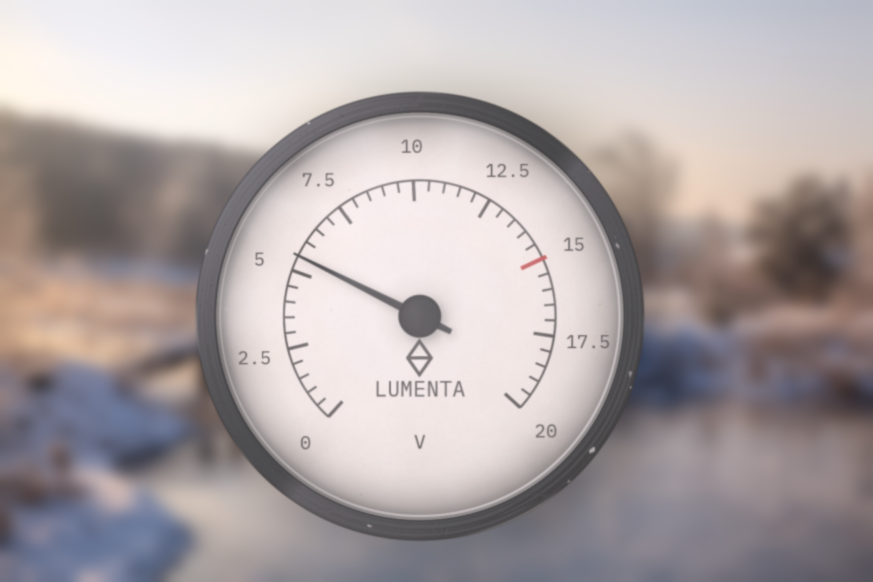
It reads 5.5 V
